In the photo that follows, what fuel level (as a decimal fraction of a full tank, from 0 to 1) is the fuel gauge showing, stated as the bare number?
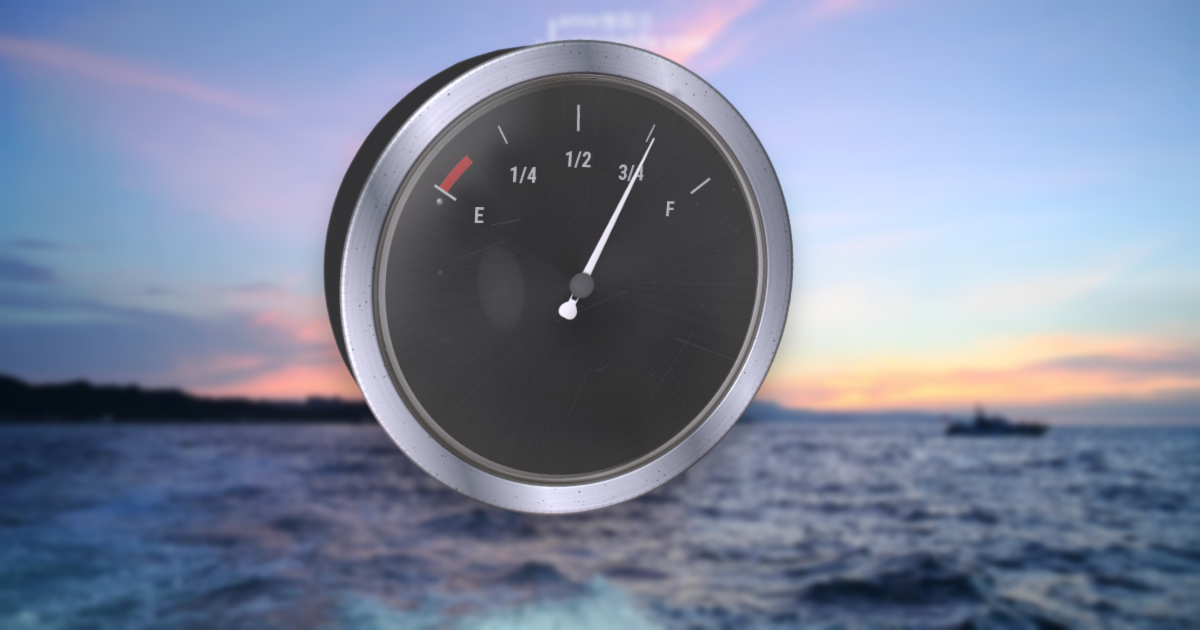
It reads 0.75
